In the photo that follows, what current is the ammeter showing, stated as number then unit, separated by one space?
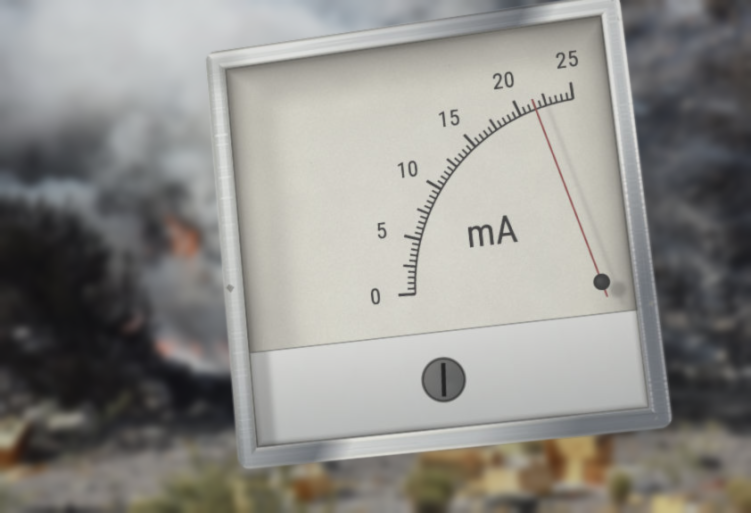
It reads 21.5 mA
